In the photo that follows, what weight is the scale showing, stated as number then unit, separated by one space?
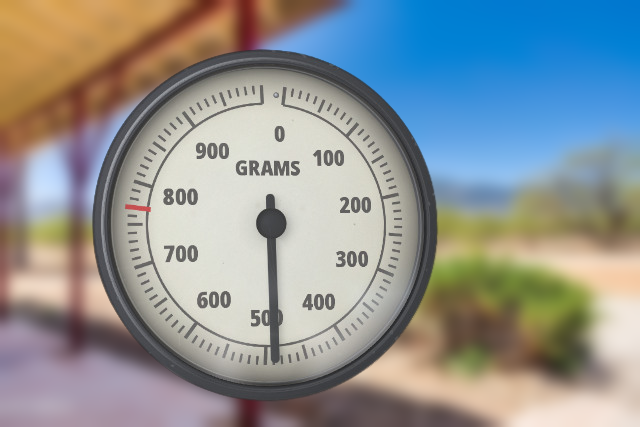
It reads 490 g
